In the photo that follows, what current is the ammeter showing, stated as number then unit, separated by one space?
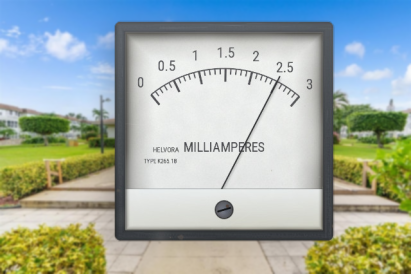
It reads 2.5 mA
